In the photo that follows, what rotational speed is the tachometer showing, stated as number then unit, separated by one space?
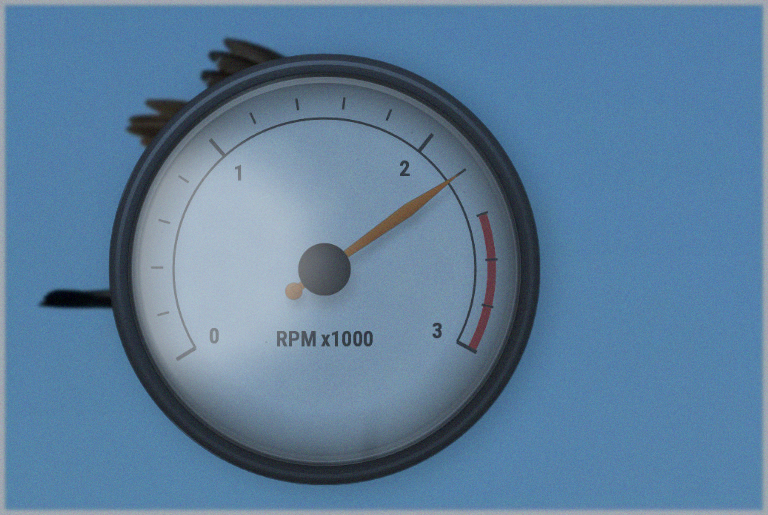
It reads 2200 rpm
